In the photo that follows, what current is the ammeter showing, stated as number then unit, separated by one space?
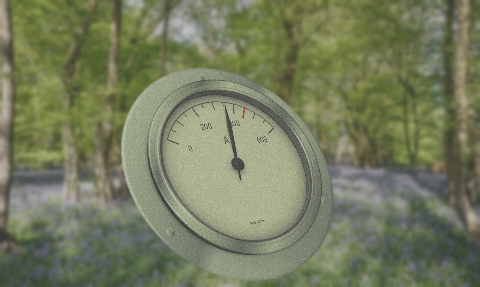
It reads 350 A
